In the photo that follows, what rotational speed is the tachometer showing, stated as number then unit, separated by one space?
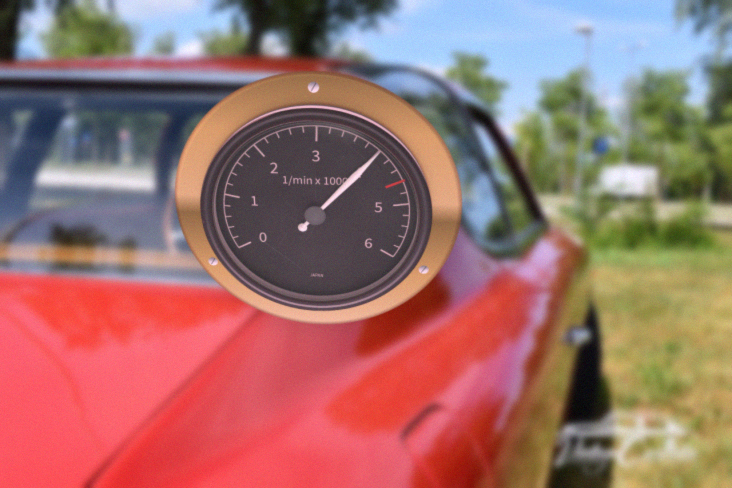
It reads 4000 rpm
